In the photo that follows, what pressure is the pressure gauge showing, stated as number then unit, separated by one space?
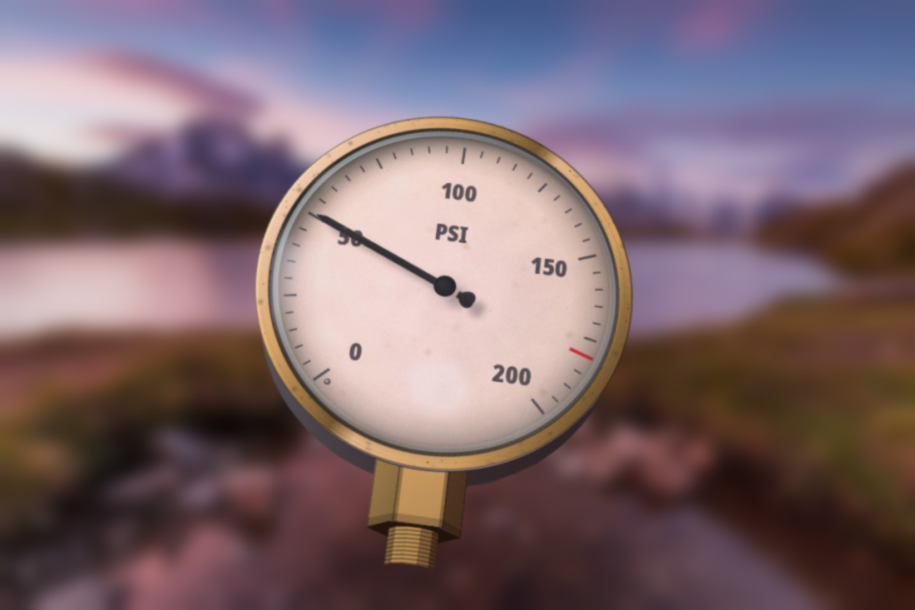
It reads 50 psi
